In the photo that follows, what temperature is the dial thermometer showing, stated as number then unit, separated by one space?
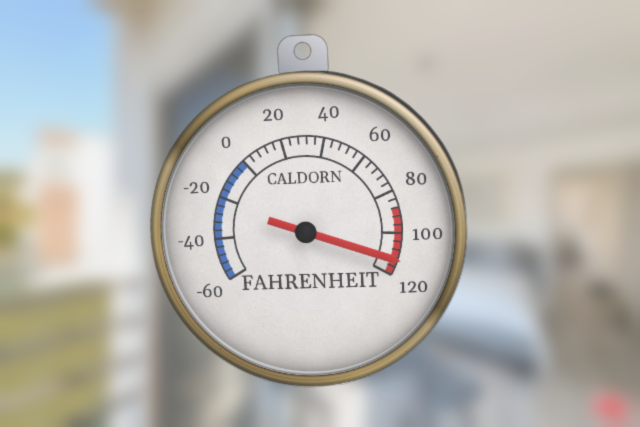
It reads 112 °F
